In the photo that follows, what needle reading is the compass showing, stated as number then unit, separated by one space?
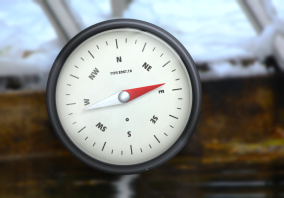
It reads 80 °
